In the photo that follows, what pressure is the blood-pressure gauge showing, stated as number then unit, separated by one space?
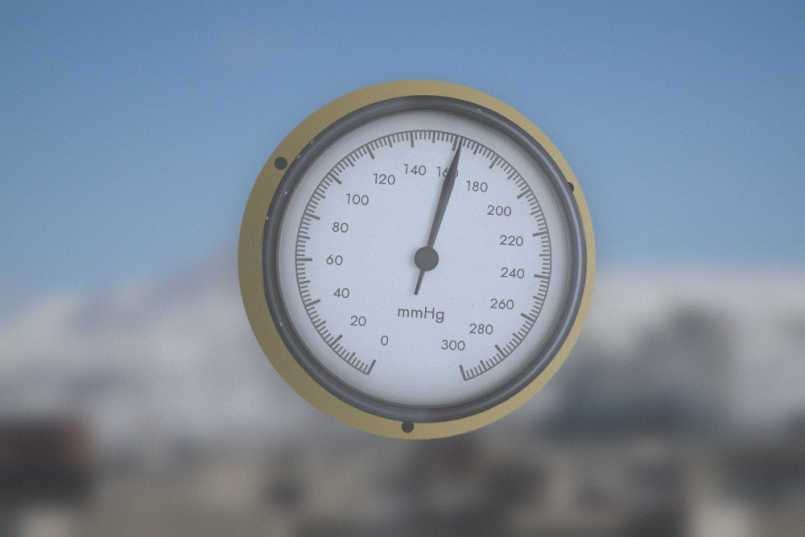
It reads 162 mmHg
